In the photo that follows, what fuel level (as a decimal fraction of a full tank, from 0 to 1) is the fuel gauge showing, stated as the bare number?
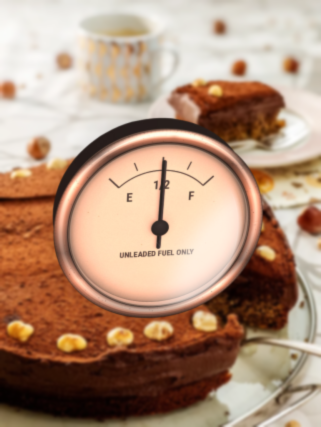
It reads 0.5
